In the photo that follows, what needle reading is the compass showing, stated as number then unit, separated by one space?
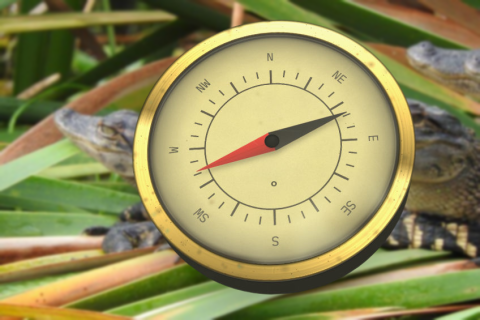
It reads 250 °
